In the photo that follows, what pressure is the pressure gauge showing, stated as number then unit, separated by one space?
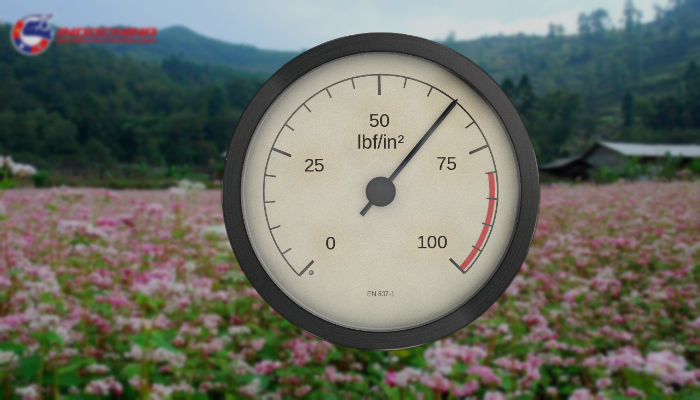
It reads 65 psi
